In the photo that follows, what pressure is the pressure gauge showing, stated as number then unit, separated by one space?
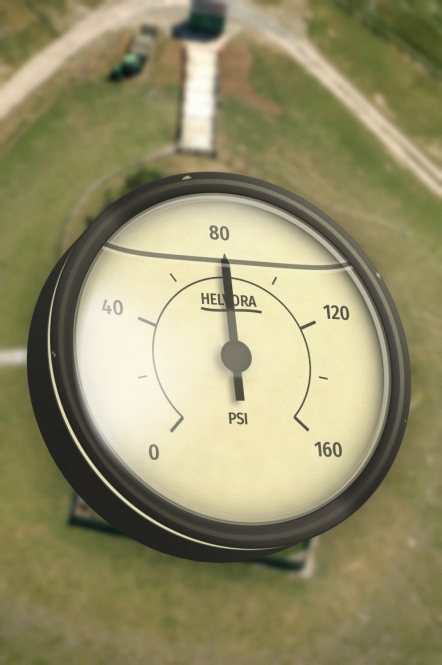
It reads 80 psi
